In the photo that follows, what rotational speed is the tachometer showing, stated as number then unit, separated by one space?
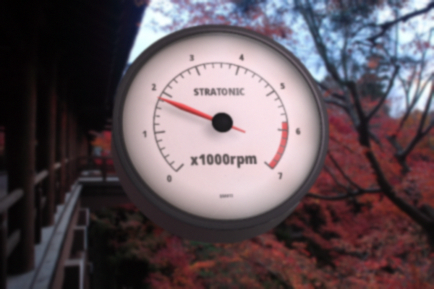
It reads 1800 rpm
